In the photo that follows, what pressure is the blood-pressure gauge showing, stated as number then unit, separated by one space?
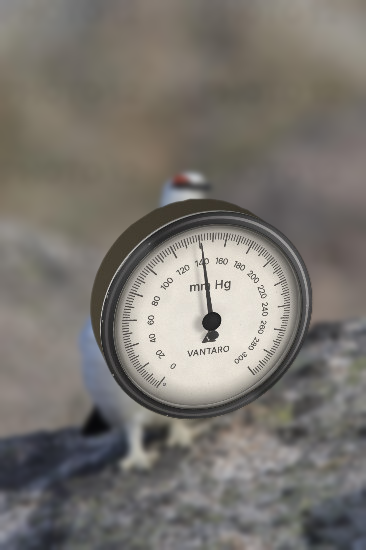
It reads 140 mmHg
